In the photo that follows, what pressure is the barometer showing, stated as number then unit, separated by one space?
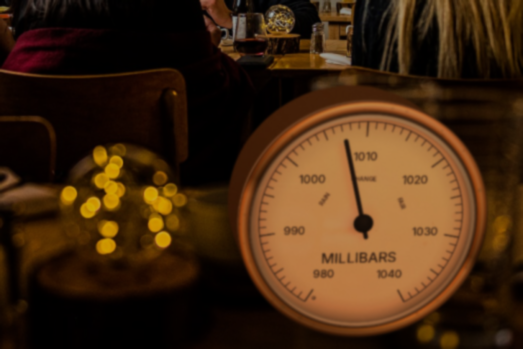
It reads 1007 mbar
